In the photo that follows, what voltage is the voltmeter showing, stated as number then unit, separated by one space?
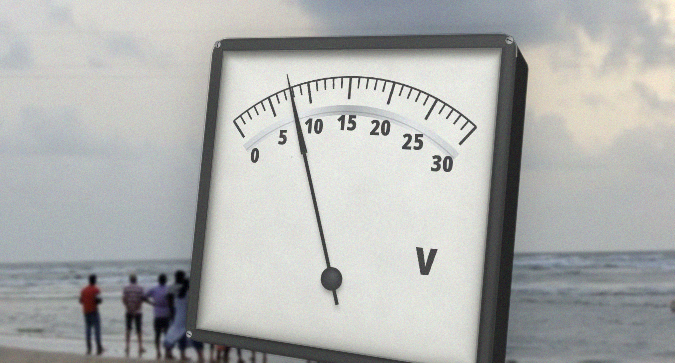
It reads 8 V
